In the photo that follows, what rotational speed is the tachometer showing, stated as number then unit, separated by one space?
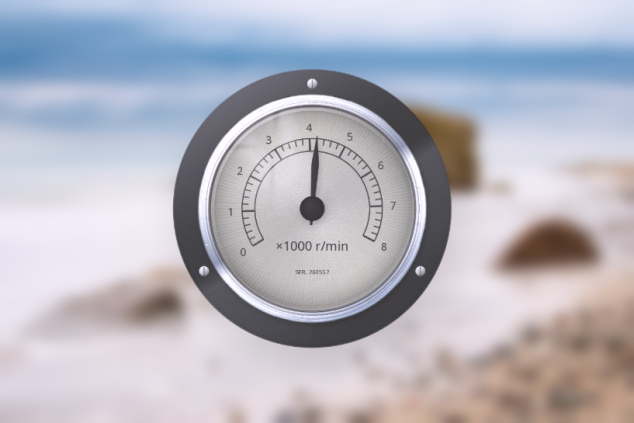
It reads 4200 rpm
